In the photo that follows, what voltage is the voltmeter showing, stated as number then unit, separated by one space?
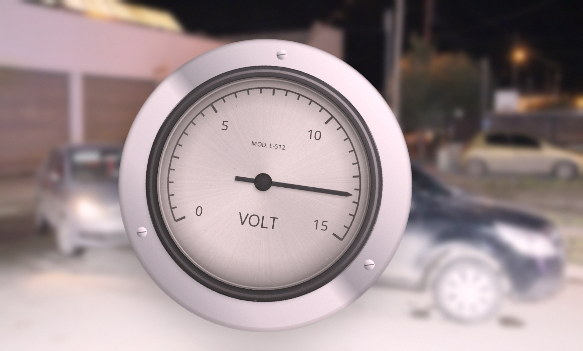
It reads 13.25 V
